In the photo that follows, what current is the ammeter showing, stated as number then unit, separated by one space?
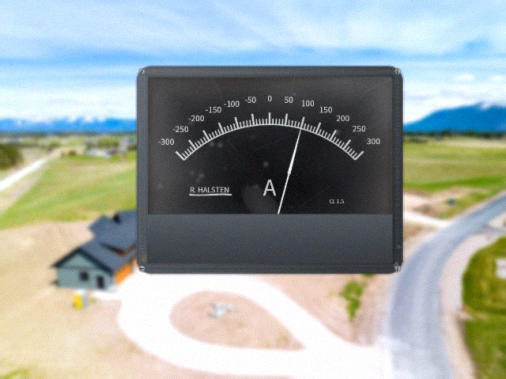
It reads 100 A
